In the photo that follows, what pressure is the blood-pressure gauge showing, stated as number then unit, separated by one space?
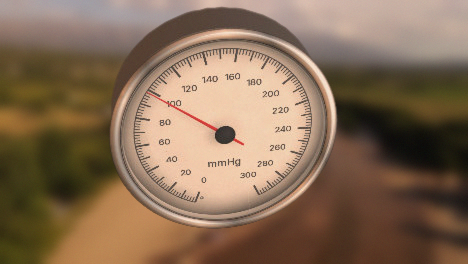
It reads 100 mmHg
